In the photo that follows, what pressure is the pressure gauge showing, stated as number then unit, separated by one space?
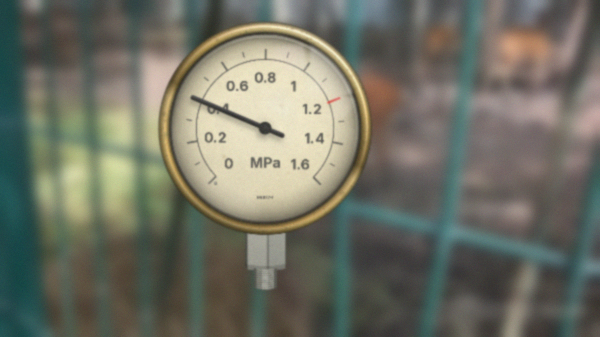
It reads 0.4 MPa
